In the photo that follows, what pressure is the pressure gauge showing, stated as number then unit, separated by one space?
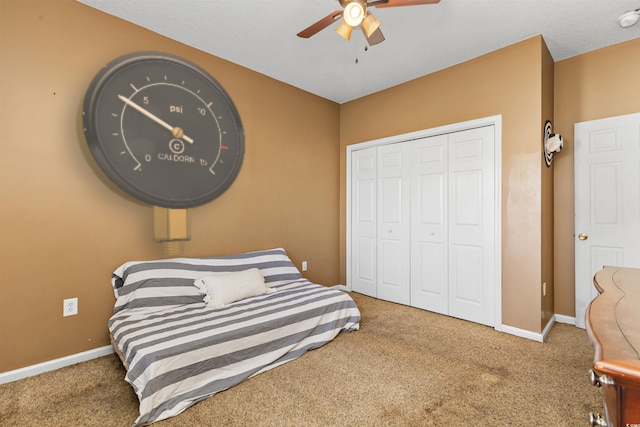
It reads 4 psi
